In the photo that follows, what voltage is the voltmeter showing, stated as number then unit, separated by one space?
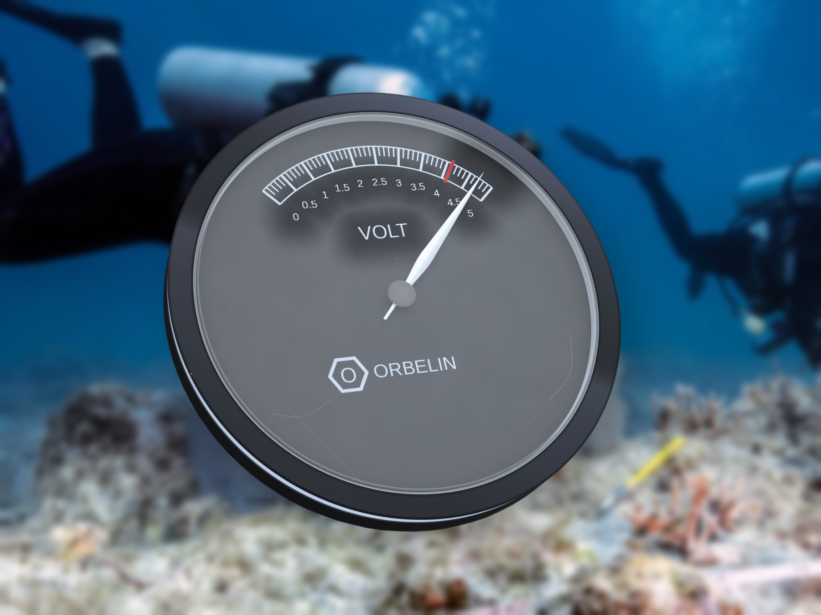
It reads 4.7 V
